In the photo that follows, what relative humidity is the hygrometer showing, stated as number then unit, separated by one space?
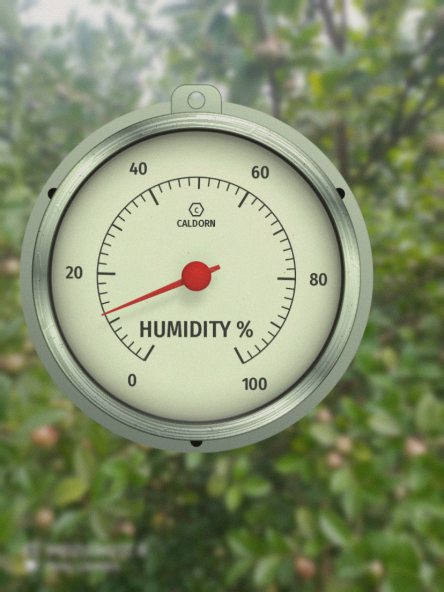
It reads 12 %
